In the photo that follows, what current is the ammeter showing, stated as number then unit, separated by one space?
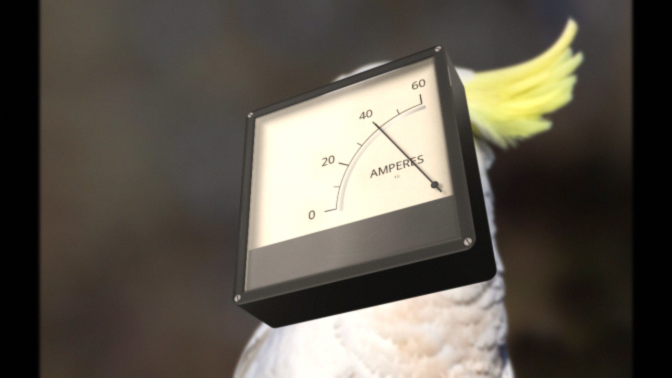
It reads 40 A
